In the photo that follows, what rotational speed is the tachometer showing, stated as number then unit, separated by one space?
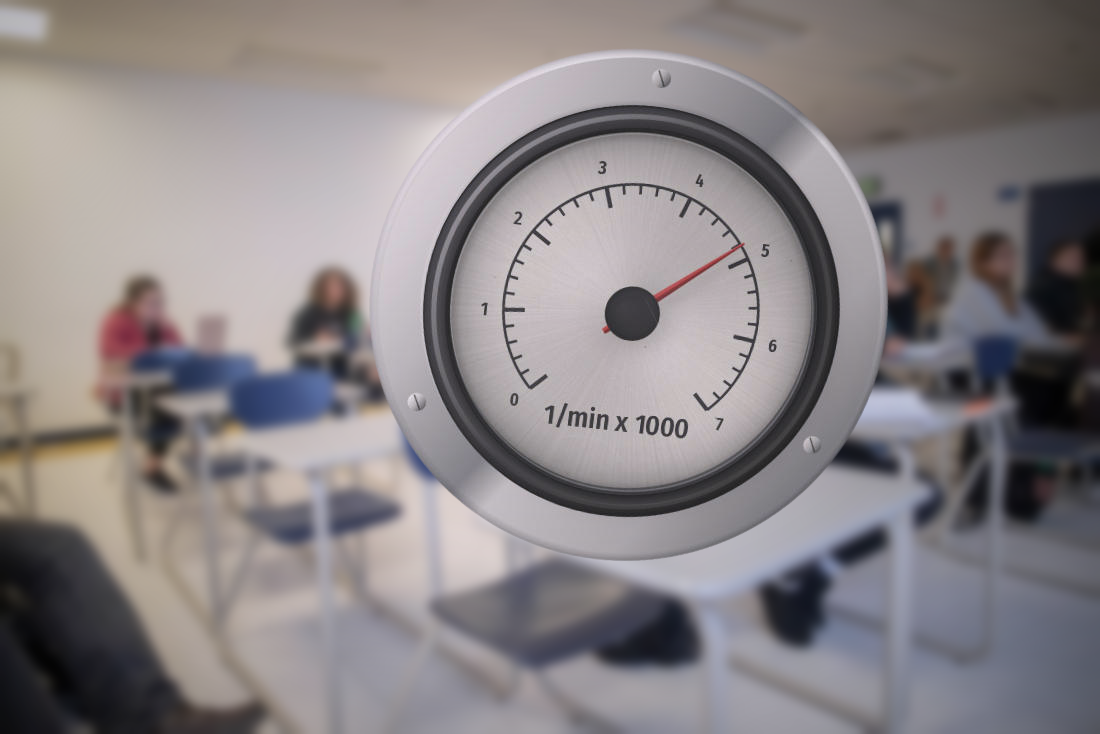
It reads 4800 rpm
